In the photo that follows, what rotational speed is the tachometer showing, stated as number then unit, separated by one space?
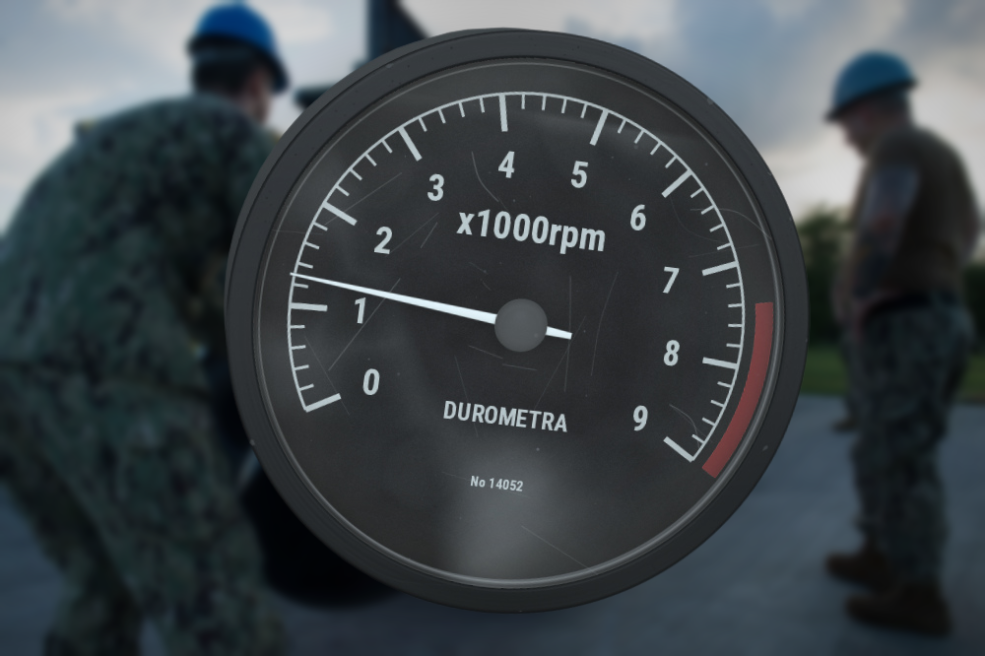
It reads 1300 rpm
